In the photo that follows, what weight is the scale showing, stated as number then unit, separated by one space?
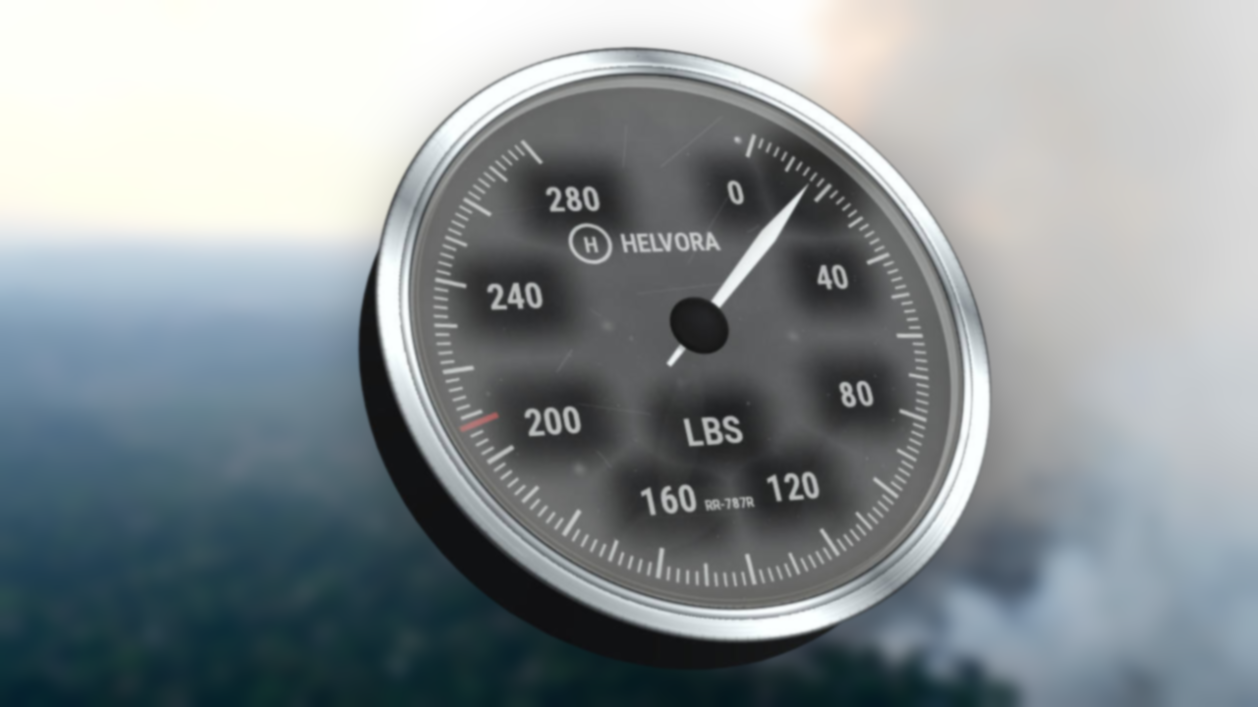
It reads 16 lb
